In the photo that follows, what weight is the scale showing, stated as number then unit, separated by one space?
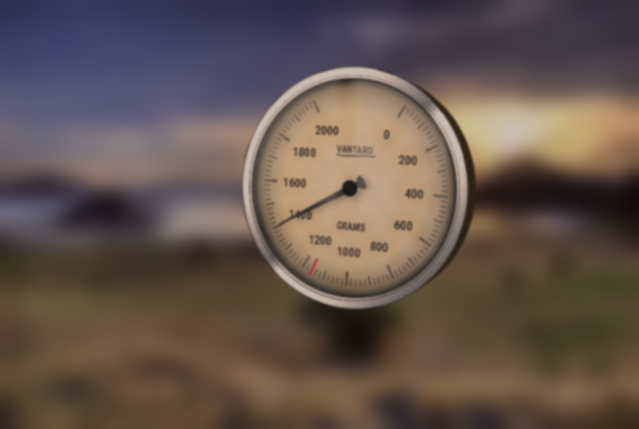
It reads 1400 g
